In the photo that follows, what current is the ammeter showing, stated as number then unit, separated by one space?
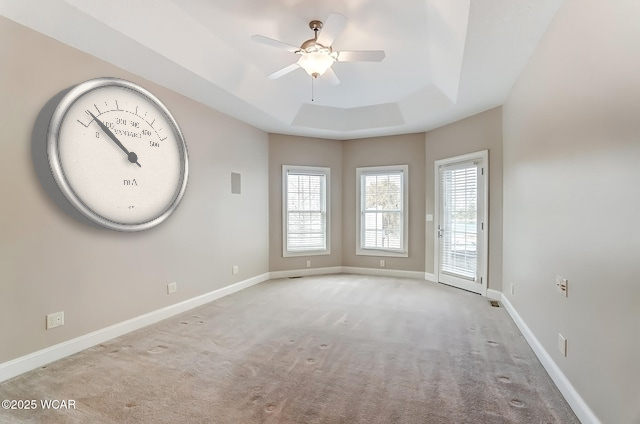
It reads 50 mA
